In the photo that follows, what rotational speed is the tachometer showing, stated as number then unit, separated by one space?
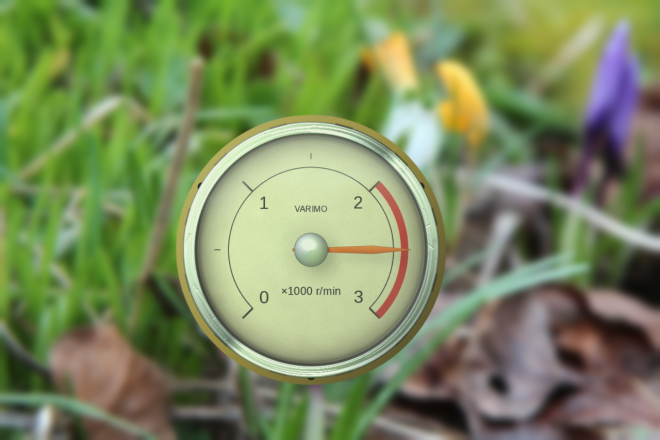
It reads 2500 rpm
